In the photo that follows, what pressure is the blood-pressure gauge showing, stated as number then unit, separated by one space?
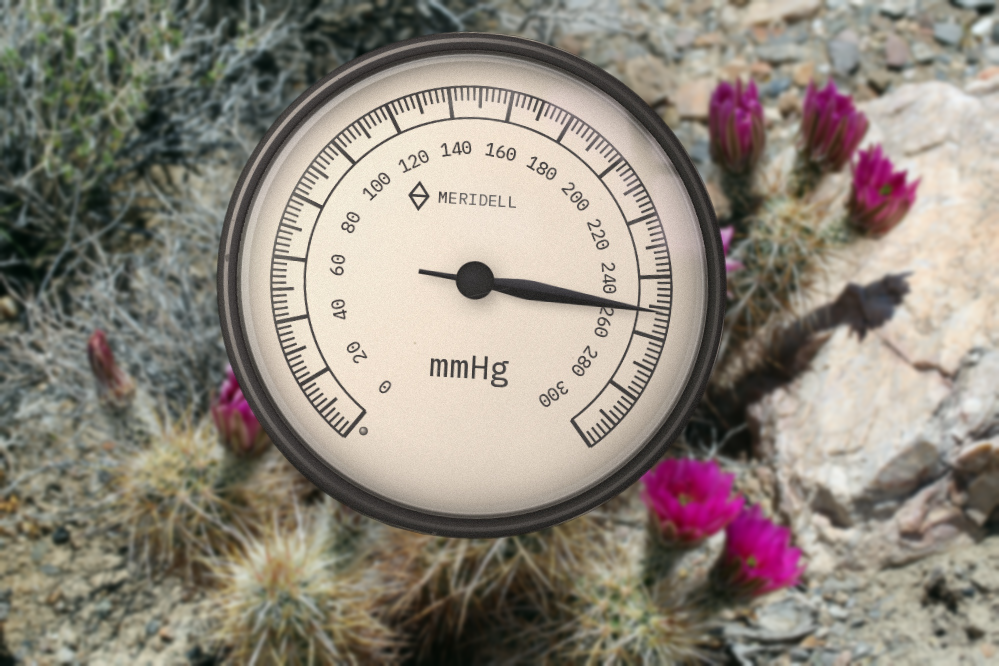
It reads 252 mmHg
